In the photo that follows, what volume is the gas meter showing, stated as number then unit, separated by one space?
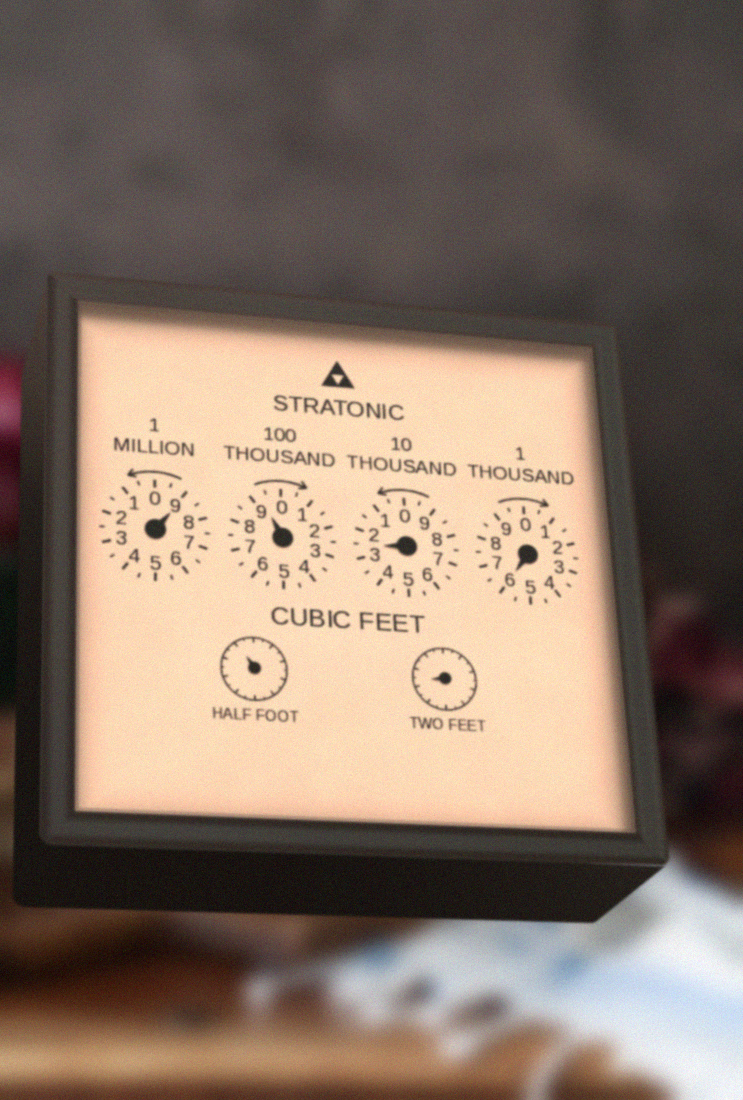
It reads 892600 ft³
